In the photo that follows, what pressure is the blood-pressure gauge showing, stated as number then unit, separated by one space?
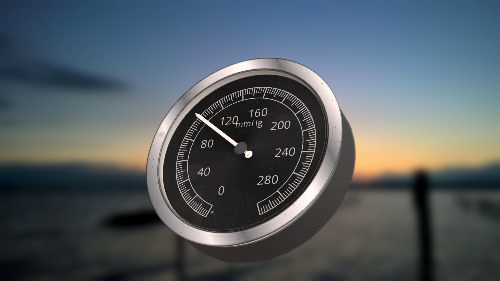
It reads 100 mmHg
